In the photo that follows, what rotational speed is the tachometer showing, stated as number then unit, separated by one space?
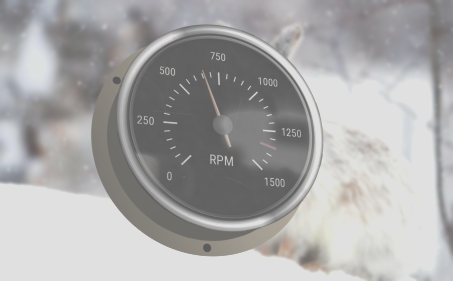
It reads 650 rpm
